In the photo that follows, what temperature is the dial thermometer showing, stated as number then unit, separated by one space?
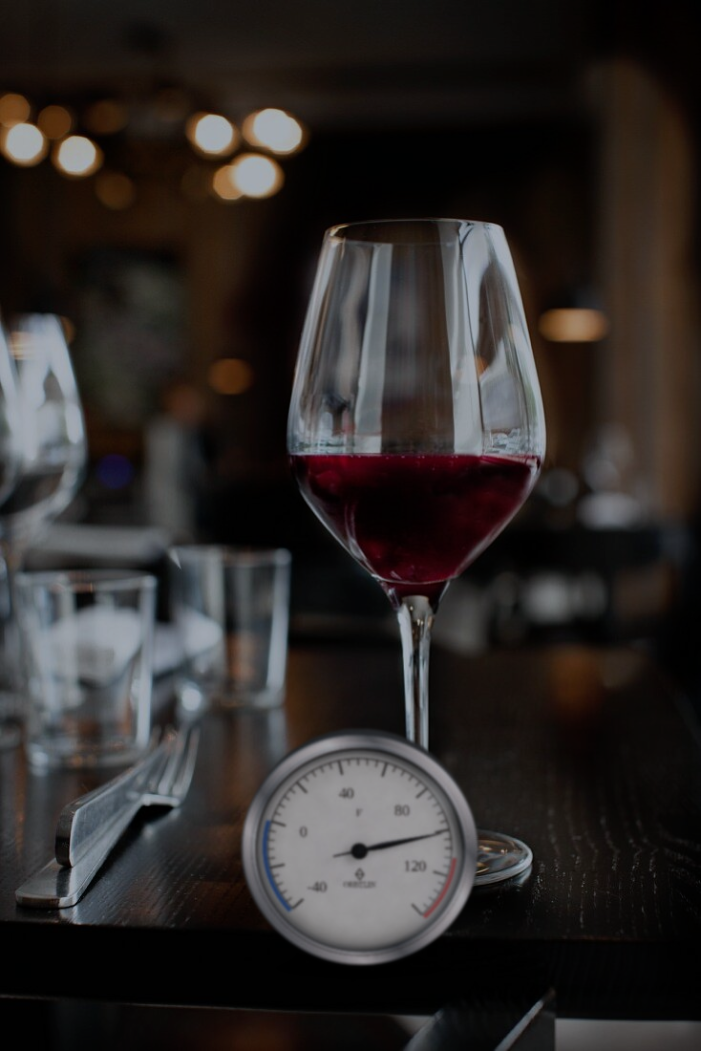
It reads 100 °F
